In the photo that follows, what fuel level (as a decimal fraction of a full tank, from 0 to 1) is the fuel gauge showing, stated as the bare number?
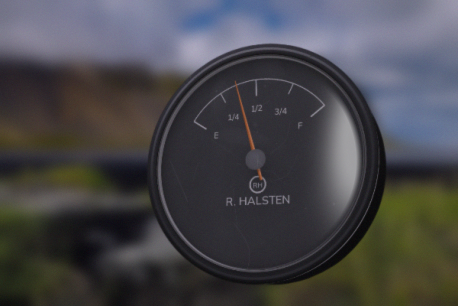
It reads 0.375
